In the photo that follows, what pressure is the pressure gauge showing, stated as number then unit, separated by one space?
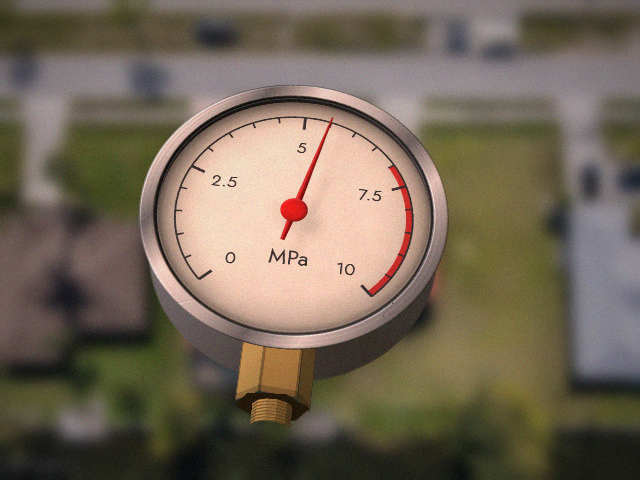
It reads 5.5 MPa
